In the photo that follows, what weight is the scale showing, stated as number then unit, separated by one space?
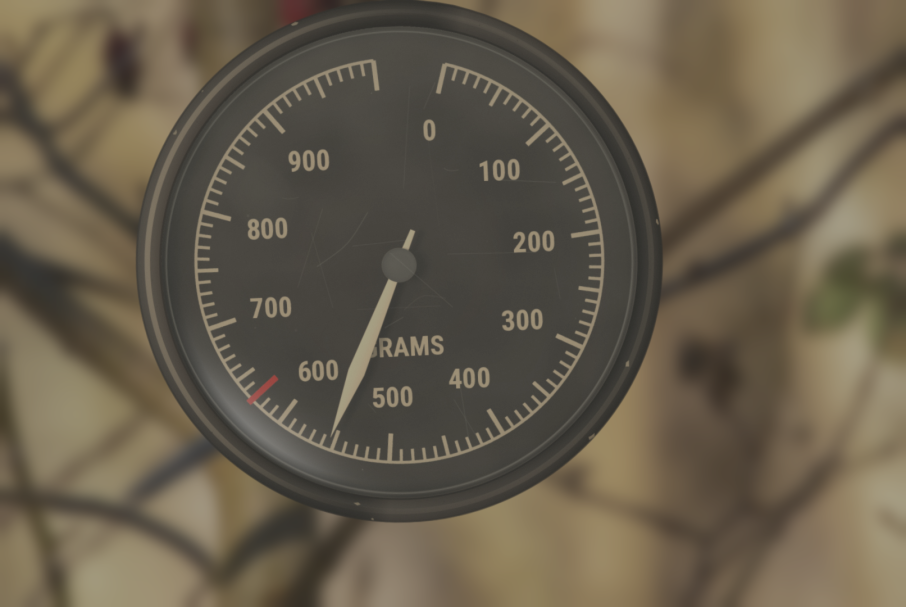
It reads 555 g
